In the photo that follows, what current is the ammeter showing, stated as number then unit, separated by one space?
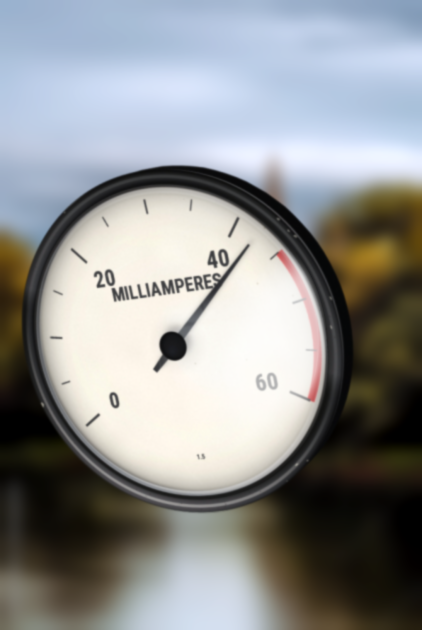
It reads 42.5 mA
